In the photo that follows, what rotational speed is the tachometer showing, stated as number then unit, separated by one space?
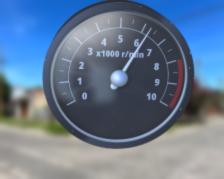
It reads 6250 rpm
